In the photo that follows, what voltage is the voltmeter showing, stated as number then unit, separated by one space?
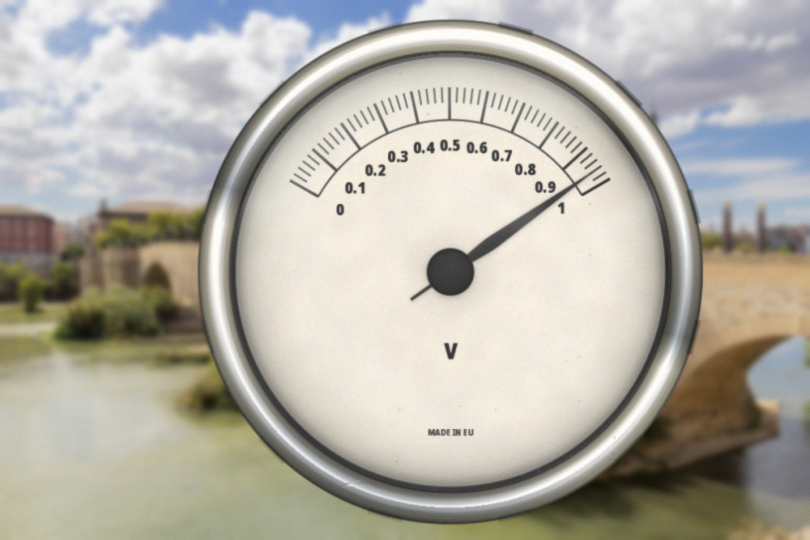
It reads 0.96 V
